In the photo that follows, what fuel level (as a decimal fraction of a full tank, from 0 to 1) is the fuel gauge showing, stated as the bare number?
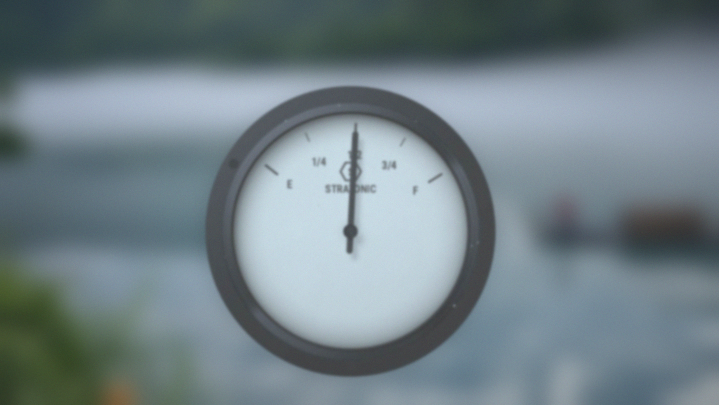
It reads 0.5
